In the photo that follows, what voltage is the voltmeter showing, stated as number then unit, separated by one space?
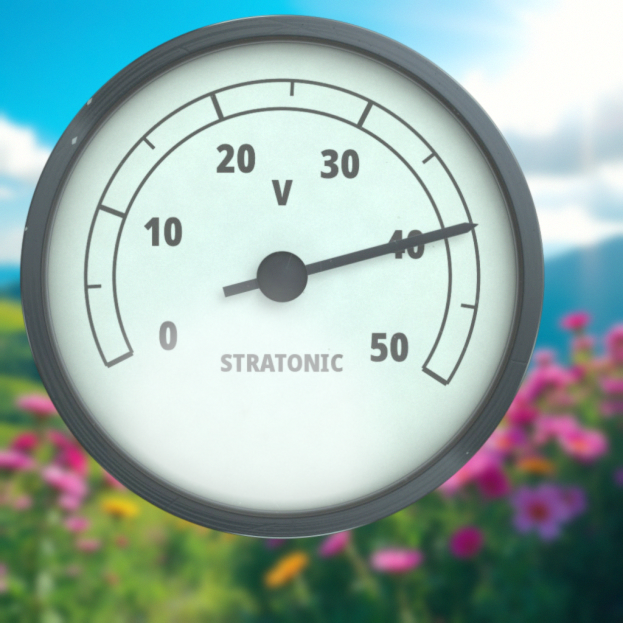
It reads 40 V
